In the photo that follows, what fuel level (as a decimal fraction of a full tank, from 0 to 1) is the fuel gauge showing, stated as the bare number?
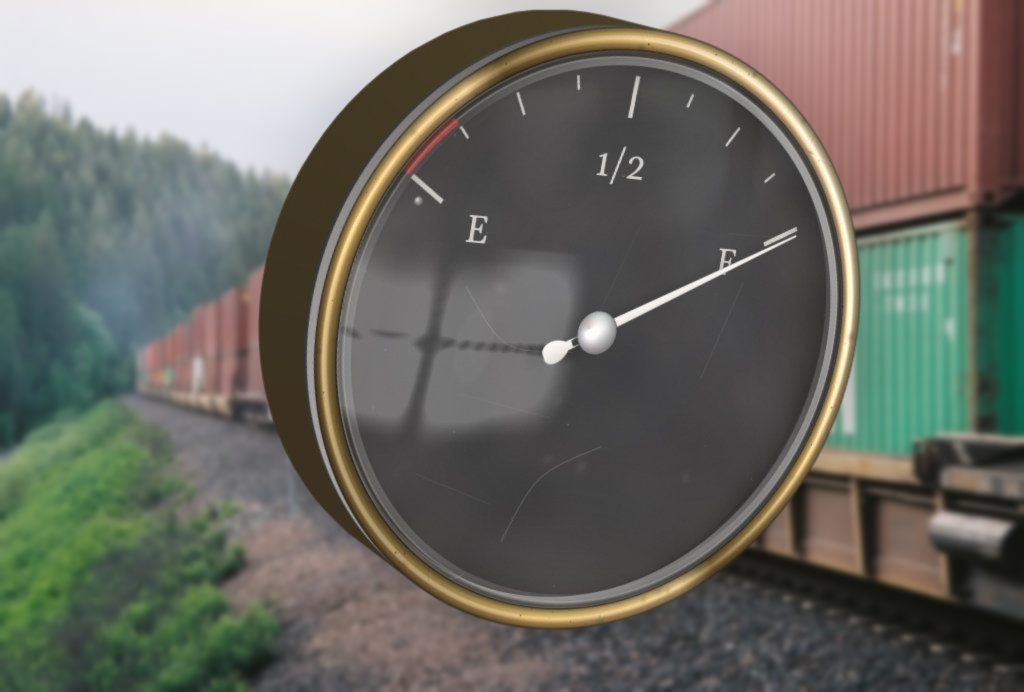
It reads 1
